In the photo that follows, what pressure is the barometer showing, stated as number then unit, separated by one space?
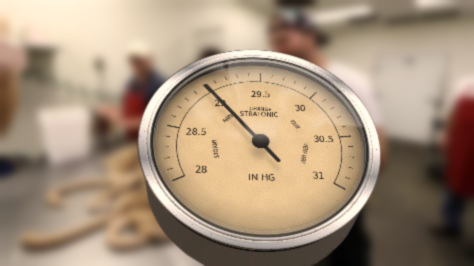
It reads 29 inHg
